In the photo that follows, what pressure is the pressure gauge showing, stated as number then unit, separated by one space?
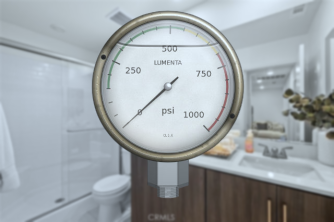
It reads 0 psi
